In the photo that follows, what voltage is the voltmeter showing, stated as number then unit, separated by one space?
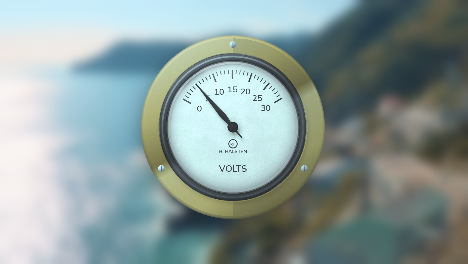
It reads 5 V
